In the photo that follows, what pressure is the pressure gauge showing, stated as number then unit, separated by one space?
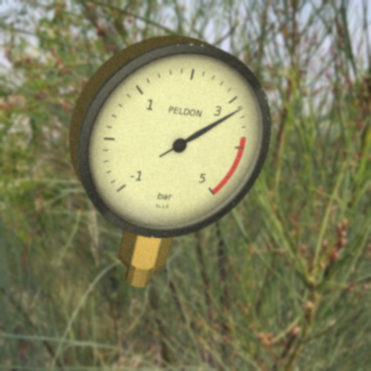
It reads 3.2 bar
